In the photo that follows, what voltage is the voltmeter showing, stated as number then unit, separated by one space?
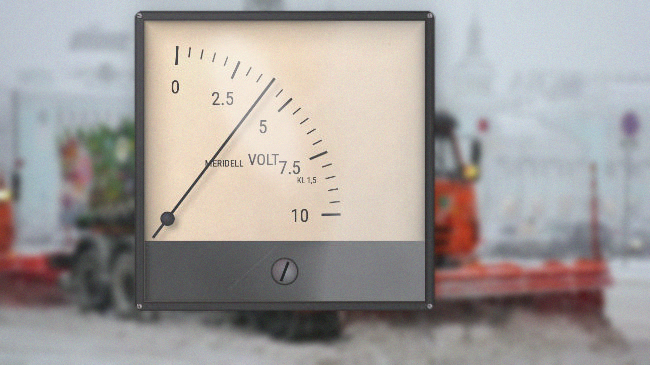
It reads 4 V
